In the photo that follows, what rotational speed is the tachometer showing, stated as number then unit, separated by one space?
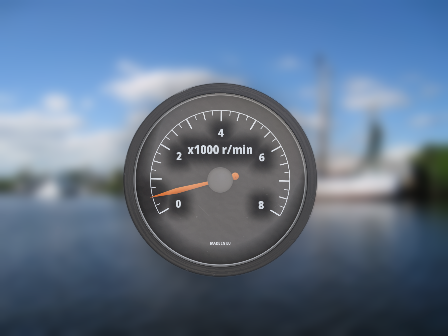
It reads 500 rpm
